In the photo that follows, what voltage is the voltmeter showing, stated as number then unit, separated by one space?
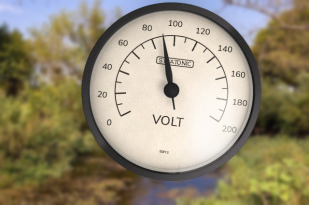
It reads 90 V
